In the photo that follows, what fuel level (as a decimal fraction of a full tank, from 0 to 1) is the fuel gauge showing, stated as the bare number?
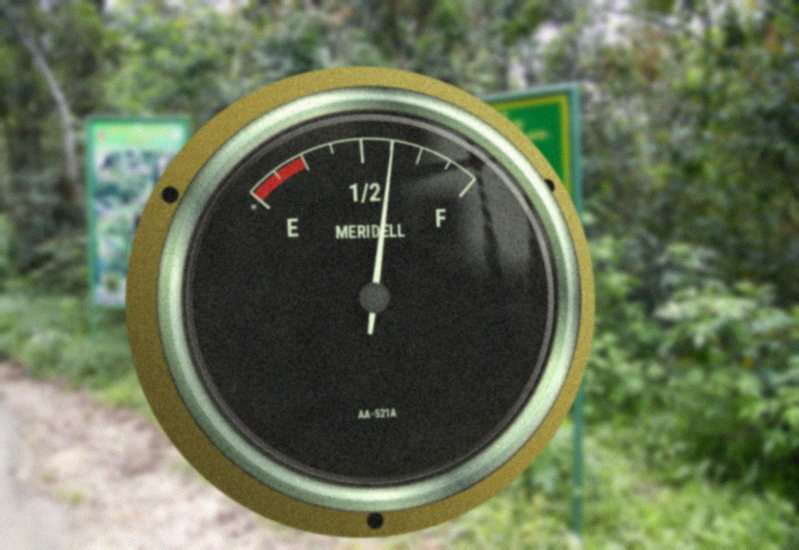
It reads 0.625
